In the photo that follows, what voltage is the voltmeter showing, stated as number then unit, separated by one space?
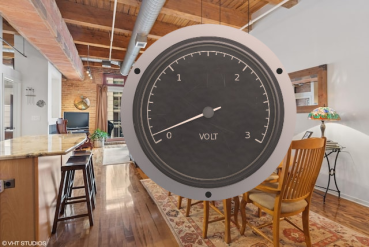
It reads 0.1 V
